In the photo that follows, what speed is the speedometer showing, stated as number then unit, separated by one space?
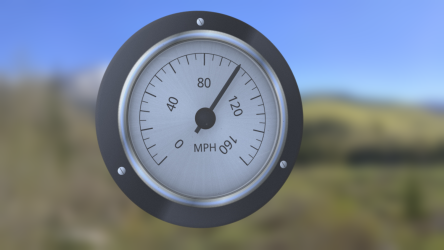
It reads 100 mph
